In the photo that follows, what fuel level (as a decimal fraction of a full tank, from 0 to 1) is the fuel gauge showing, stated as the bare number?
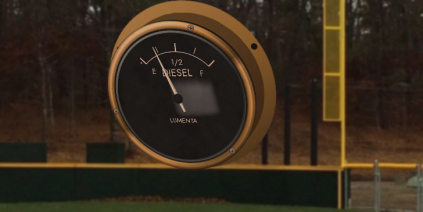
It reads 0.25
